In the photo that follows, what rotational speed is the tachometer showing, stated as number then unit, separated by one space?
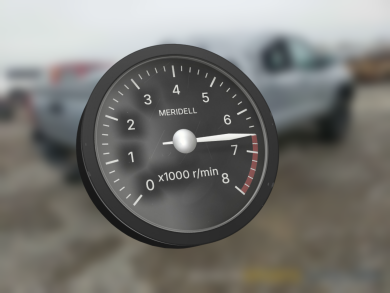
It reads 6600 rpm
